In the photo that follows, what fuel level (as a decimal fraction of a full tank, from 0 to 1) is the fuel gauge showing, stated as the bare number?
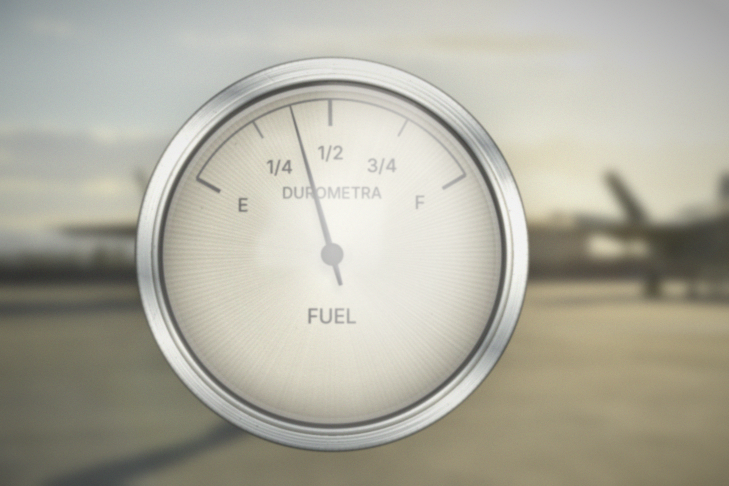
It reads 0.375
